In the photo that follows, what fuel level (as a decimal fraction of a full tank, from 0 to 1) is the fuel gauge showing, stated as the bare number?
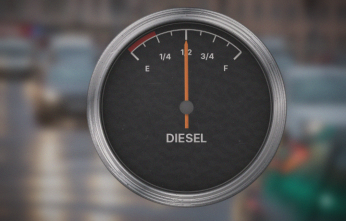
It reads 0.5
